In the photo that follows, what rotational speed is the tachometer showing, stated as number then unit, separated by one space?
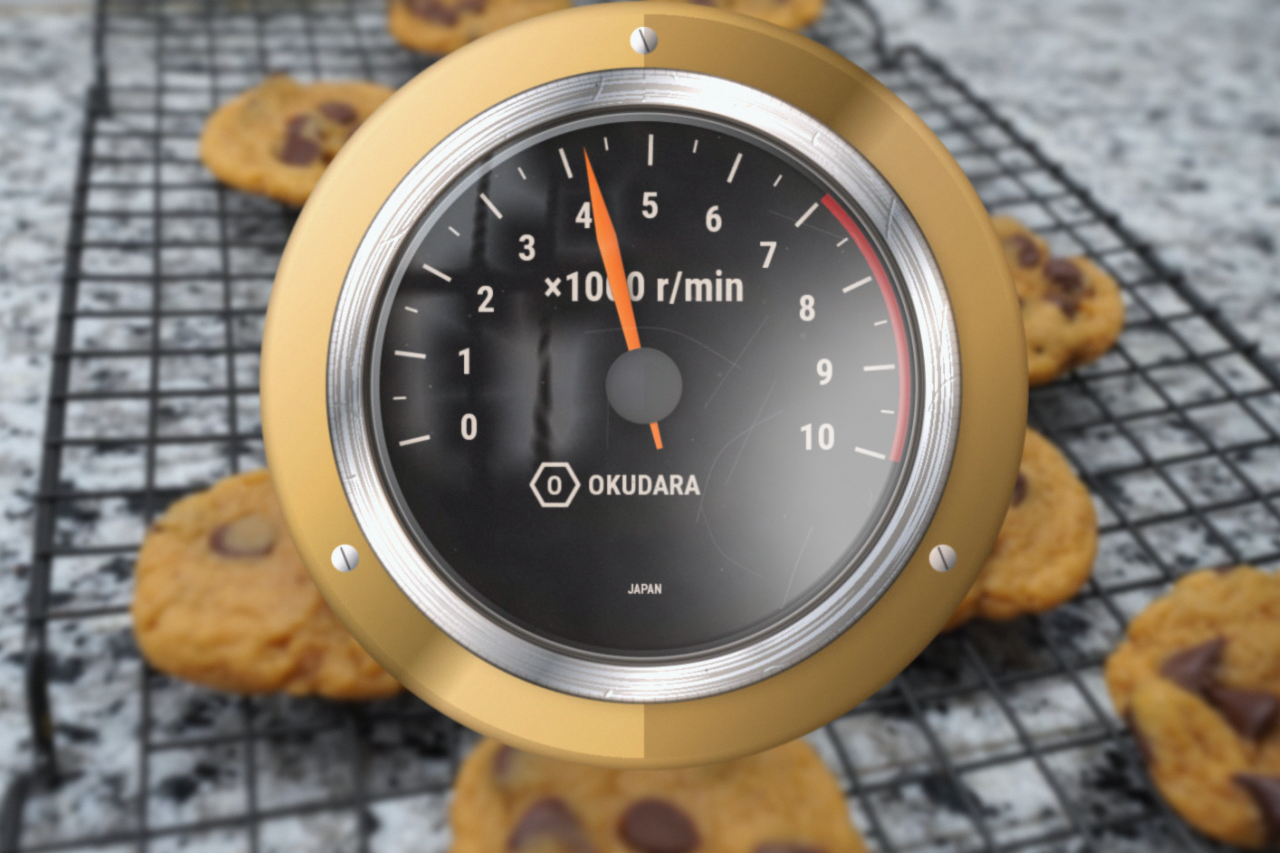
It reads 4250 rpm
